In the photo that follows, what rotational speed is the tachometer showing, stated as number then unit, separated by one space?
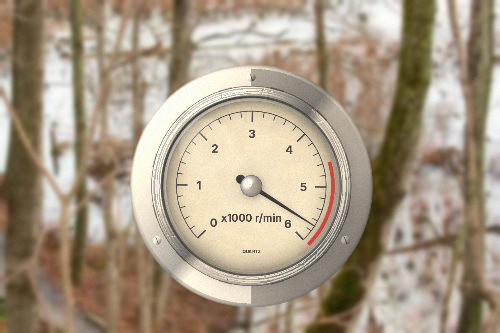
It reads 5700 rpm
